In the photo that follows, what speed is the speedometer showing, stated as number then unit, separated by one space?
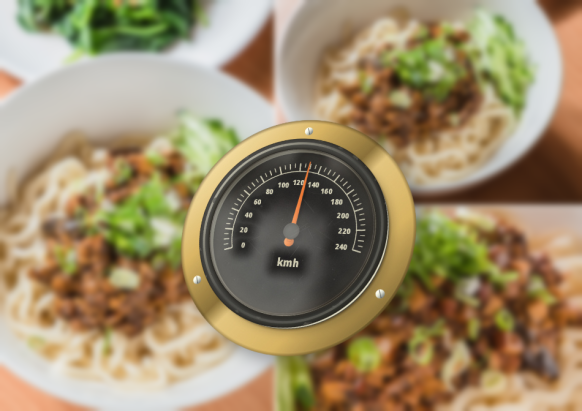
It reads 130 km/h
